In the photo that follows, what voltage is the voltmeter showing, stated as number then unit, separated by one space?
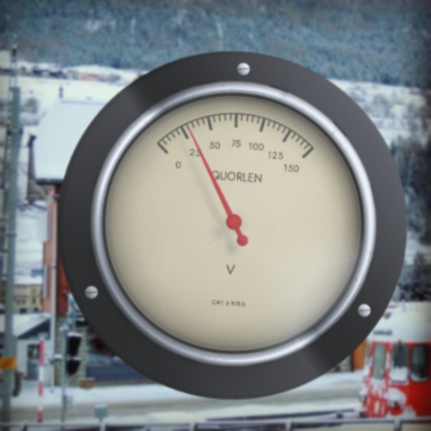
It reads 30 V
